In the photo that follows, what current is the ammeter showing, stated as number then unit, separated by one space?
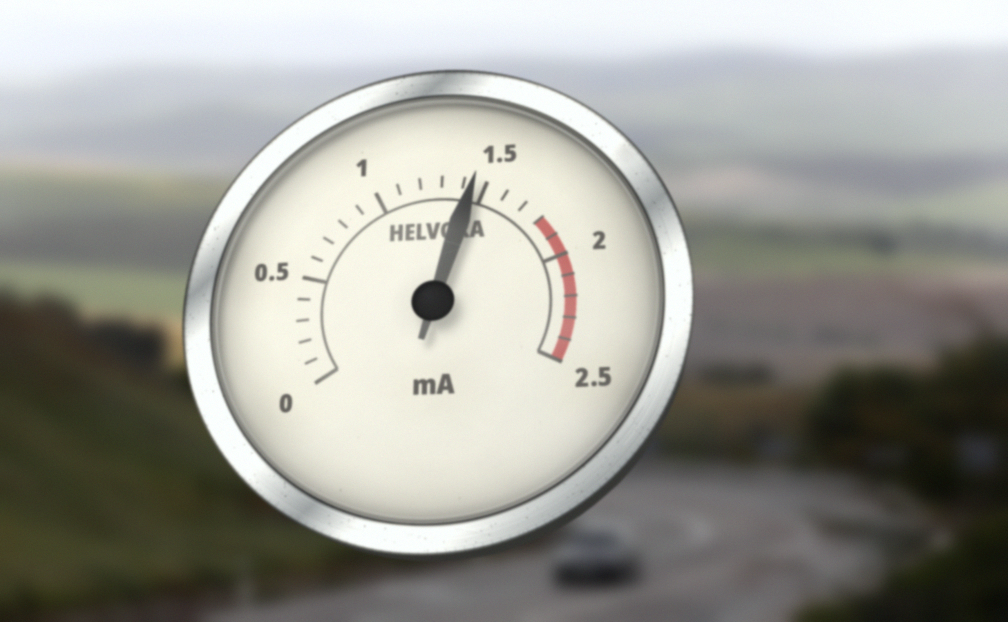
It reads 1.45 mA
